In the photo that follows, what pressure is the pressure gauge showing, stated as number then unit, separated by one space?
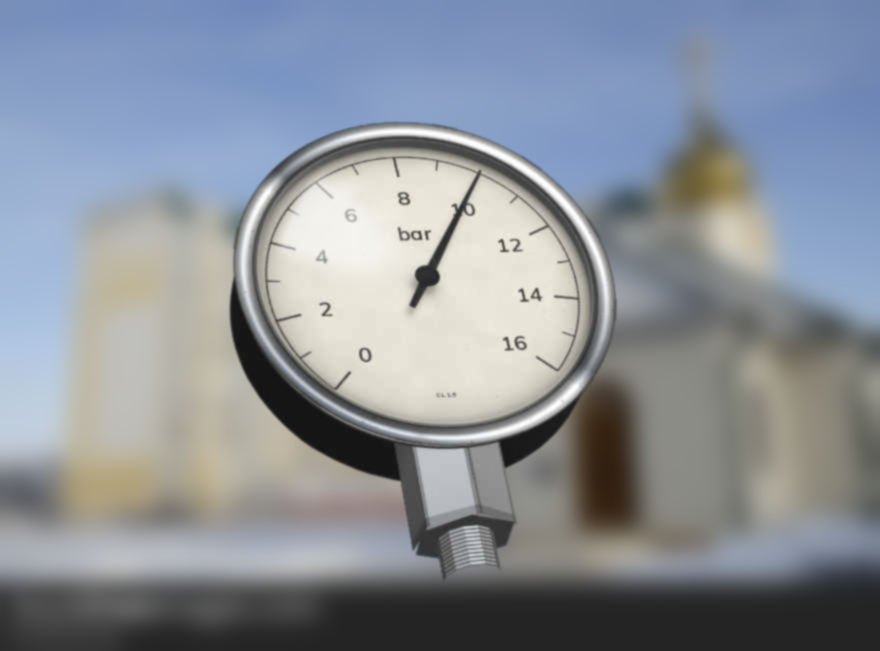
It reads 10 bar
